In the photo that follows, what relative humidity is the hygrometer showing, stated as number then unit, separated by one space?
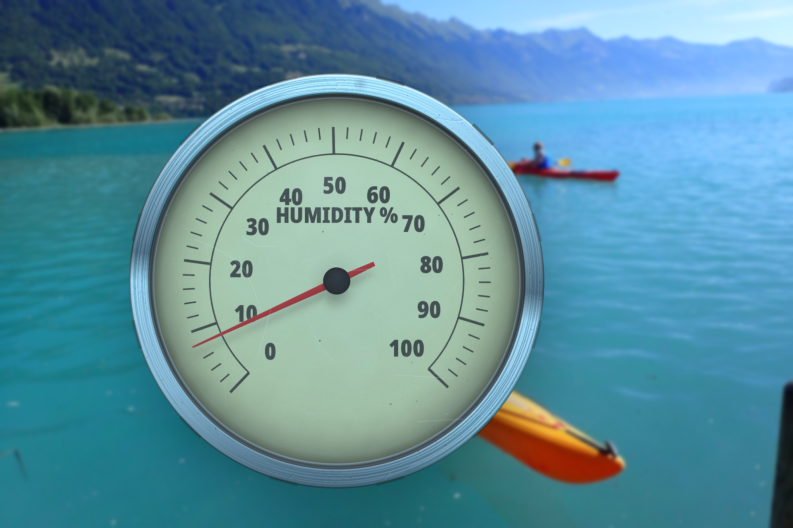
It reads 8 %
